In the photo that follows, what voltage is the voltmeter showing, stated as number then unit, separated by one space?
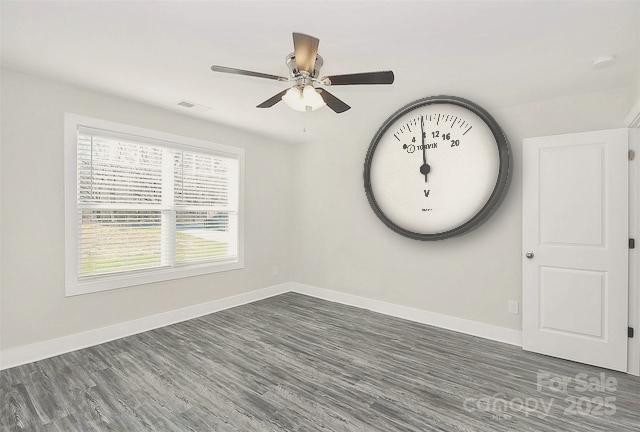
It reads 8 V
